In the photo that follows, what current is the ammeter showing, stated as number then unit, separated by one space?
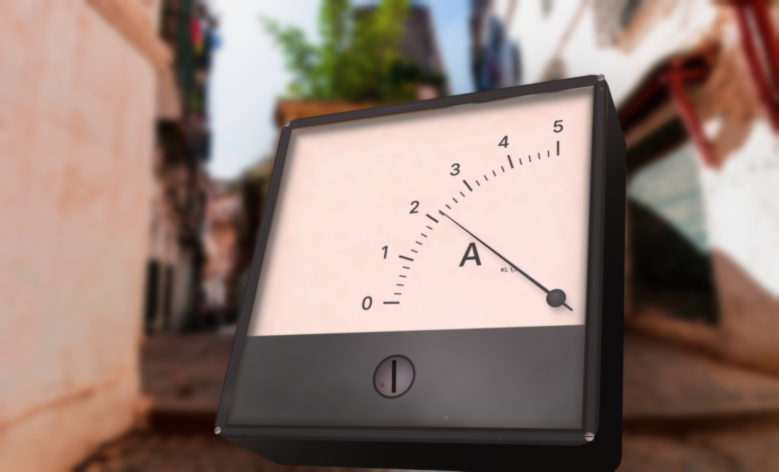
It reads 2.2 A
